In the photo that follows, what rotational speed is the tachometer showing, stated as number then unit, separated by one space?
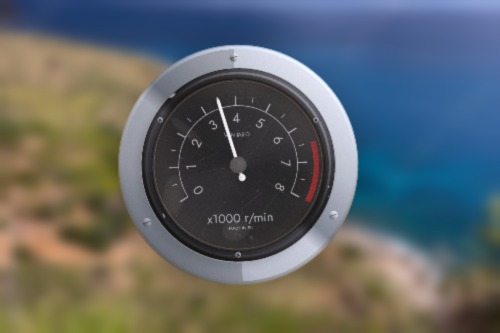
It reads 3500 rpm
